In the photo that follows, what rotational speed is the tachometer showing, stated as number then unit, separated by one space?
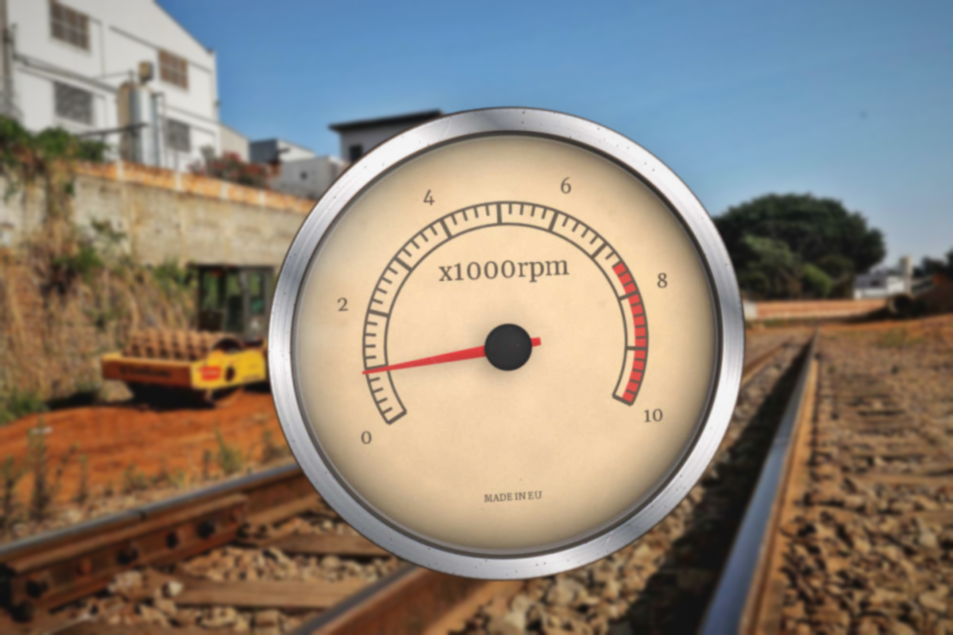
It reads 1000 rpm
